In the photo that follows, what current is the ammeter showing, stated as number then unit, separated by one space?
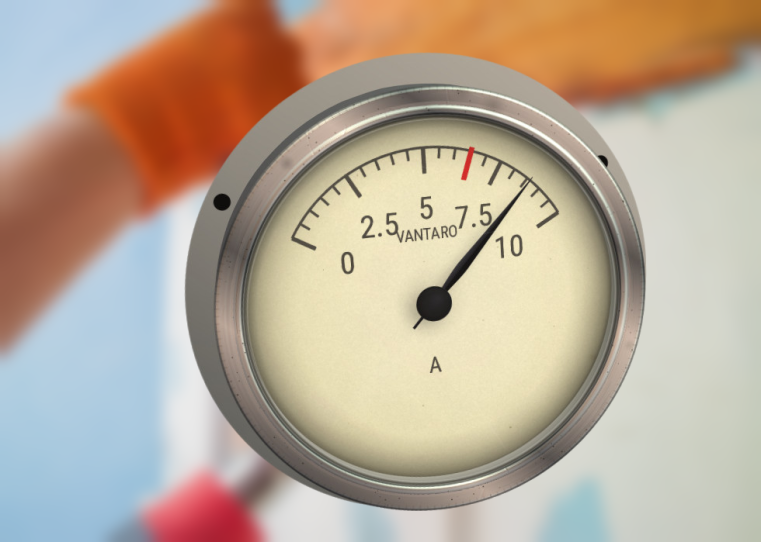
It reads 8.5 A
